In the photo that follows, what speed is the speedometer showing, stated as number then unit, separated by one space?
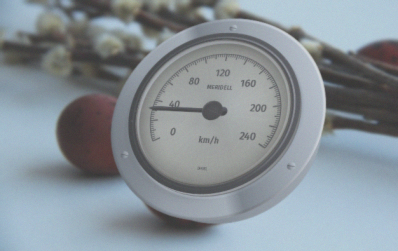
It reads 30 km/h
